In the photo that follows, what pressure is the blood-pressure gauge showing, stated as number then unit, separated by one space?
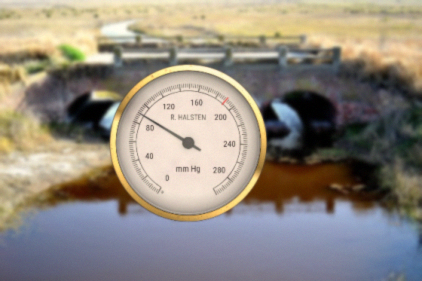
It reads 90 mmHg
